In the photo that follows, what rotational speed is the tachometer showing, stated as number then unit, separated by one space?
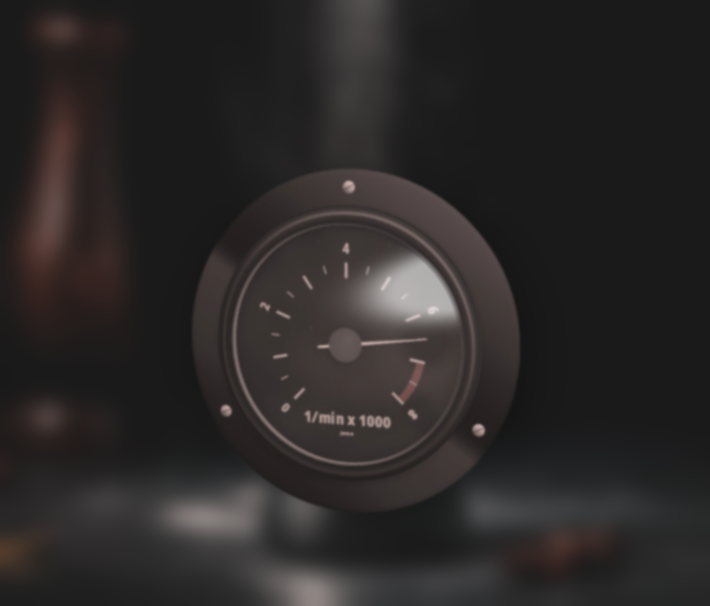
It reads 6500 rpm
